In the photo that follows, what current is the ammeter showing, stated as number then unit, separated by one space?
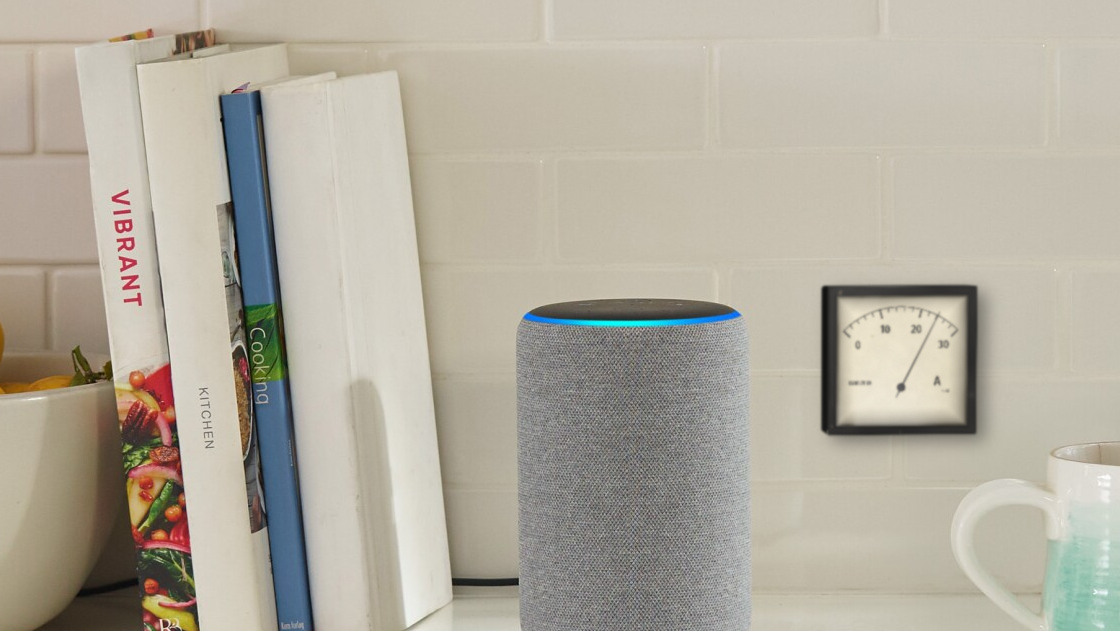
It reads 24 A
